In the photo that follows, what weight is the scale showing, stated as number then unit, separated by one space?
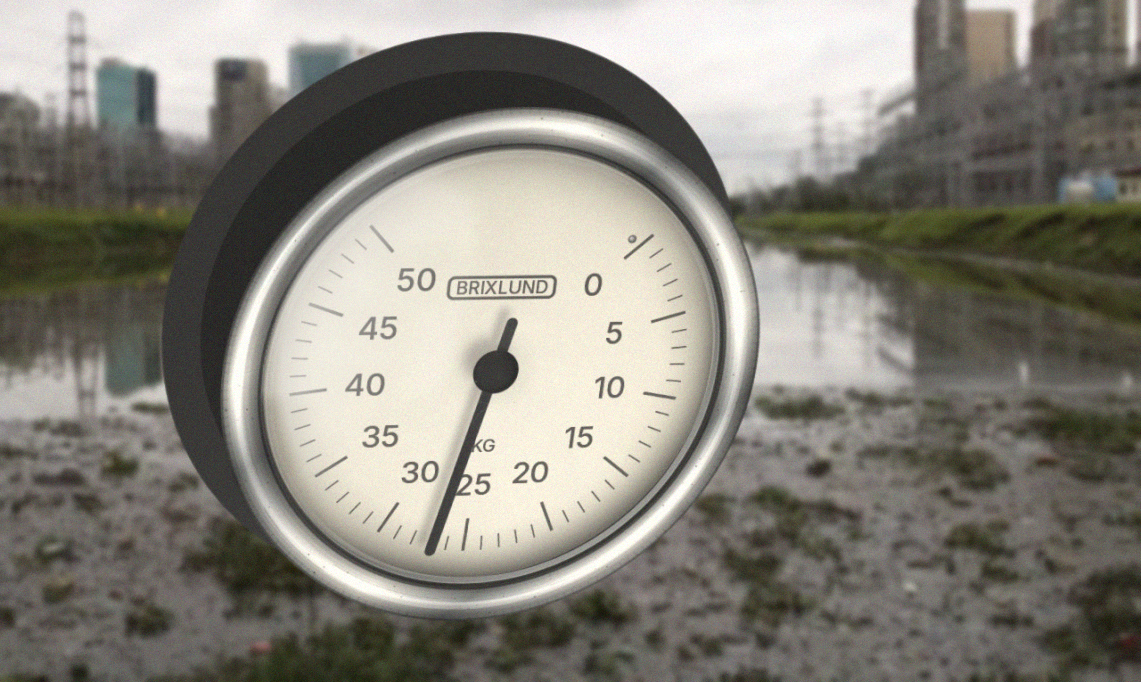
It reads 27 kg
